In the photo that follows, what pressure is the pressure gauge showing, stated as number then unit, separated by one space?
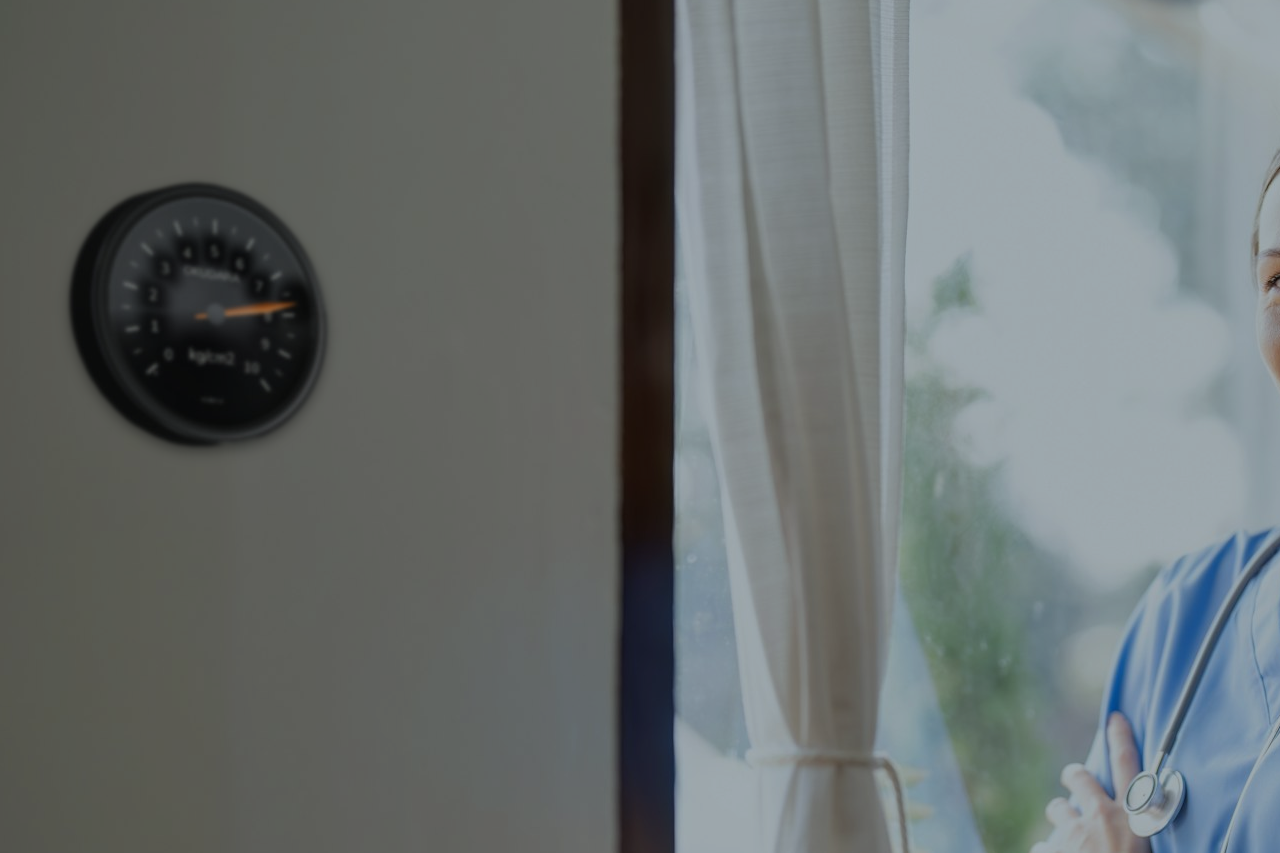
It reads 7.75 kg/cm²
